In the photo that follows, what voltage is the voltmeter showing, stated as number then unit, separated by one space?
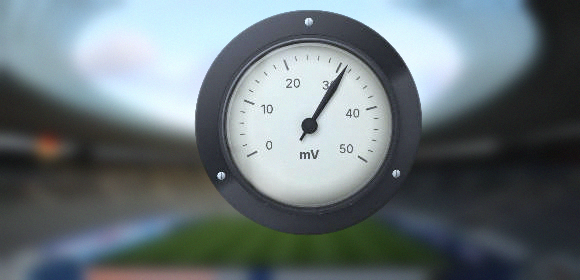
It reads 31 mV
